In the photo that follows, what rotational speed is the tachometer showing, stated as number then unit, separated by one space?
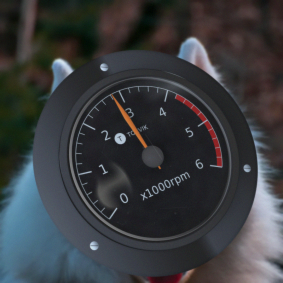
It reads 2800 rpm
